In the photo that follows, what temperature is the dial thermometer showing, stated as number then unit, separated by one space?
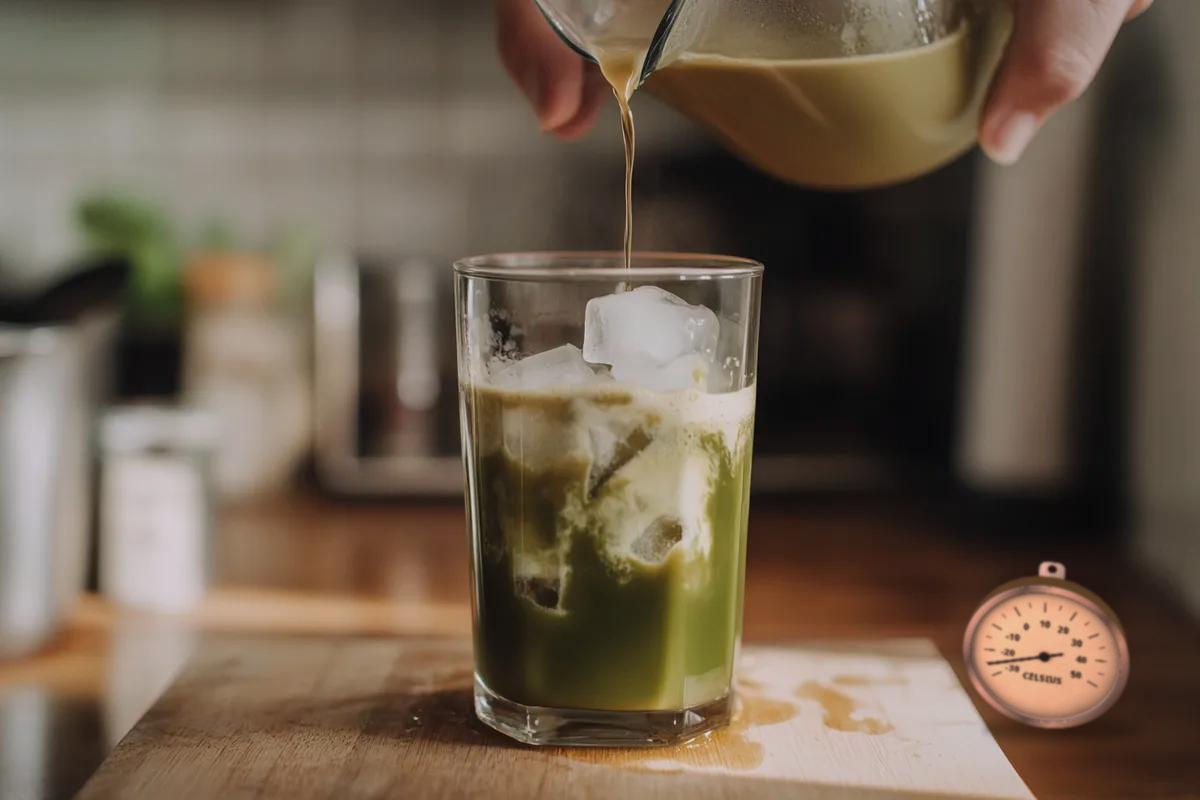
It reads -25 °C
